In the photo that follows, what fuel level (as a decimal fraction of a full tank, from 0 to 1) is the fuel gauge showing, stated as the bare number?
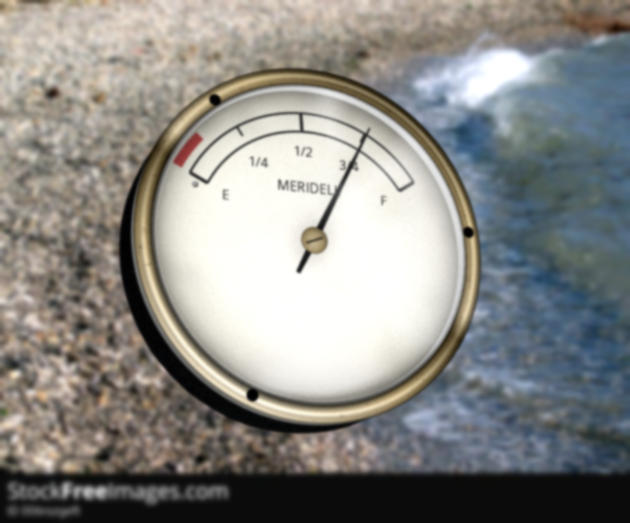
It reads 0.75
